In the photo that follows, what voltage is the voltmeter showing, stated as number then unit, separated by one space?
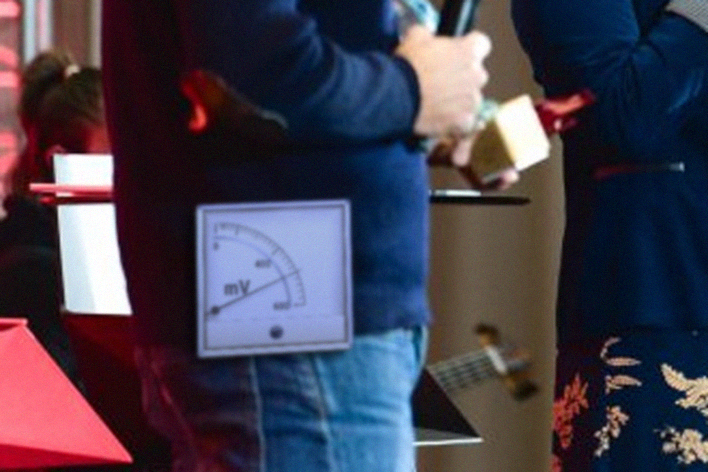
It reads 500 mV
